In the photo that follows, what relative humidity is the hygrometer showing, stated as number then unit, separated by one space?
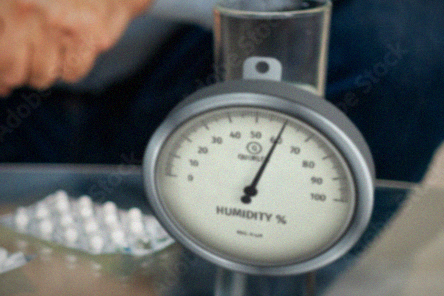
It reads 60 %
